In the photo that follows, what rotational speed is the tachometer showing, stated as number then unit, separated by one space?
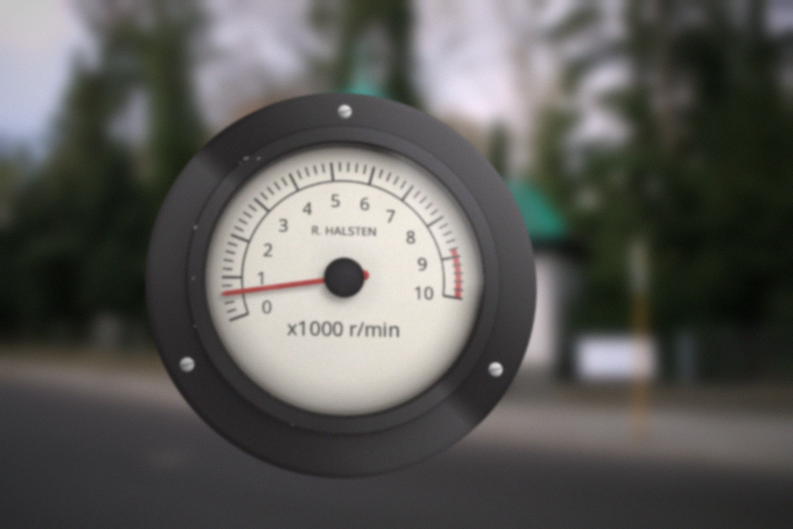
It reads 600 rpm
